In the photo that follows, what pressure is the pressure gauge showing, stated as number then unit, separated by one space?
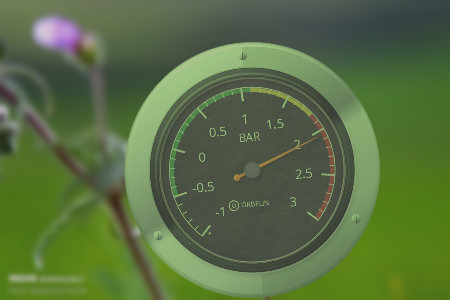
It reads 2.05 bar
